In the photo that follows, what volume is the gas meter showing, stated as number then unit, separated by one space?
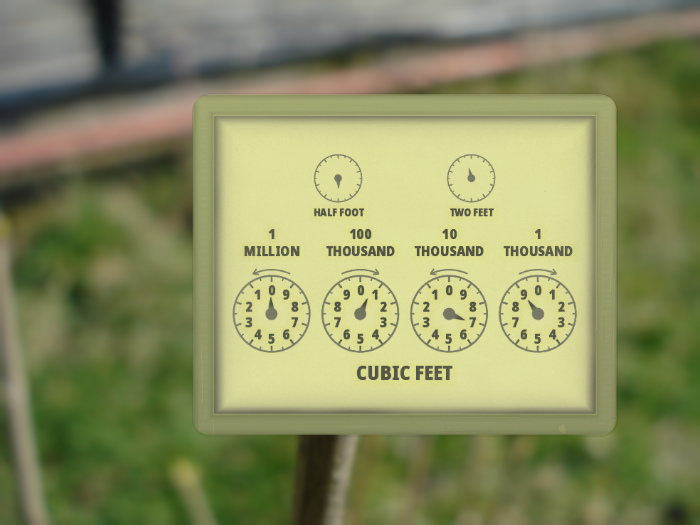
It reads 6900 ft³
